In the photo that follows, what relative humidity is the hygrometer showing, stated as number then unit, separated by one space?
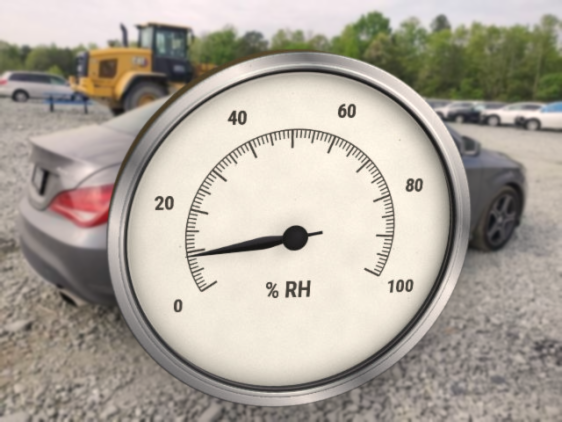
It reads 10 %
